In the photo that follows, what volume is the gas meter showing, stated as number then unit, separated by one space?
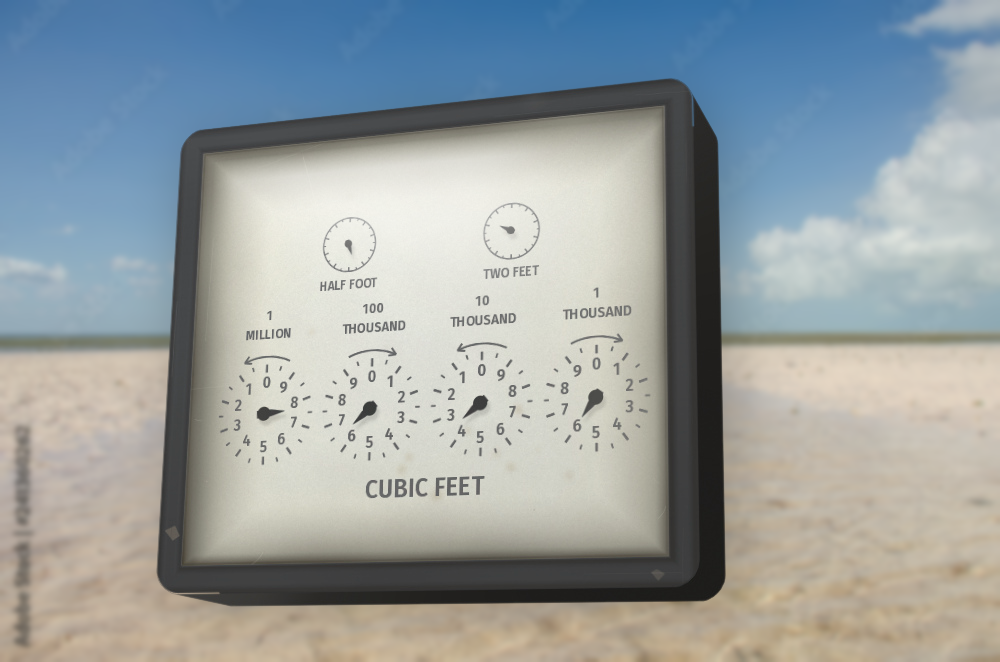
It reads 763600 ft³
